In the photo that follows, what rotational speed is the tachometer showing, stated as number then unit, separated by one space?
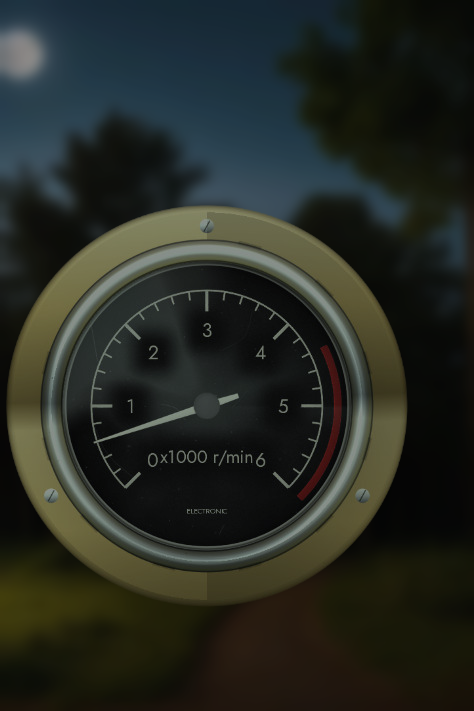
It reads 600 rpm
